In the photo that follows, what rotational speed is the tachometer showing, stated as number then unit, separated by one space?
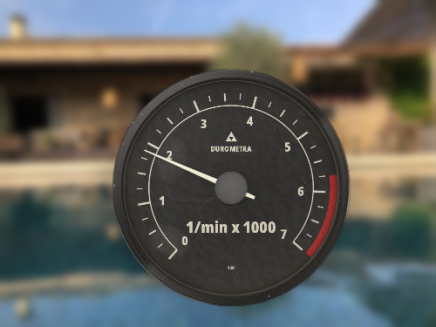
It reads 1875 rpm
